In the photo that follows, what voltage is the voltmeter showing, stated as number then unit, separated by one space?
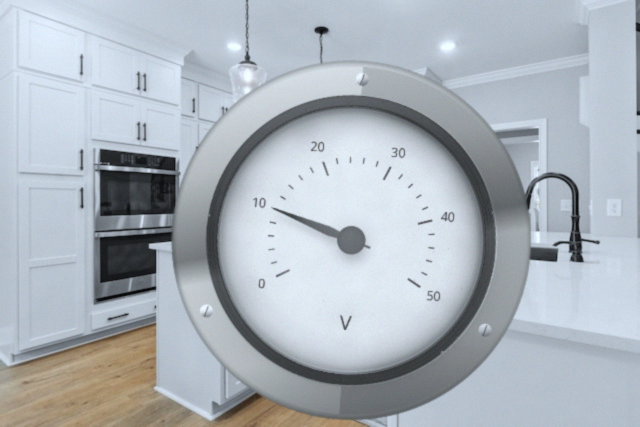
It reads 10 V
